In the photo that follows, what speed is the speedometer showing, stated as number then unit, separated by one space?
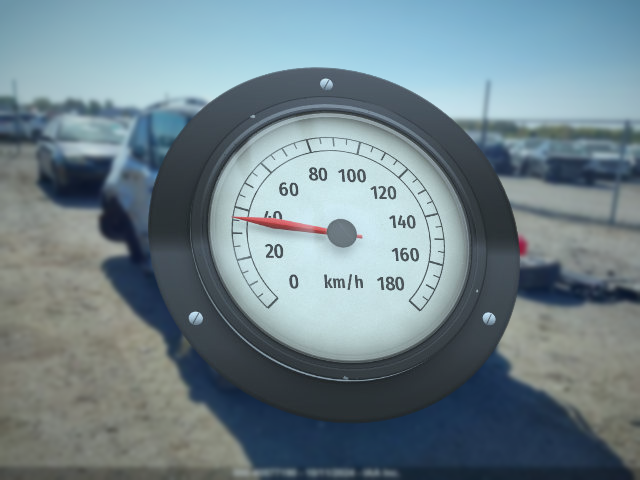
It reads 35 km/h
